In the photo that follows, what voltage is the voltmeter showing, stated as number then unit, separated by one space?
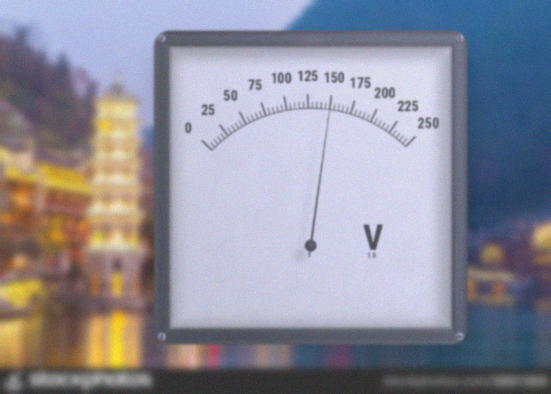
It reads 150 V
